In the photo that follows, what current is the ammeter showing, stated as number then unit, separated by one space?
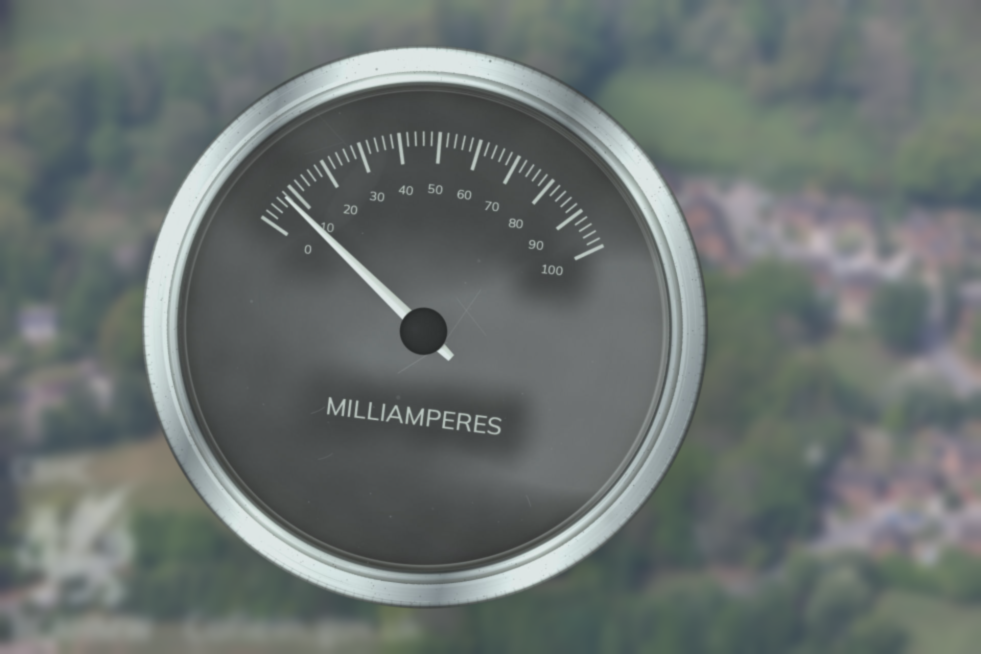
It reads 8 mA
